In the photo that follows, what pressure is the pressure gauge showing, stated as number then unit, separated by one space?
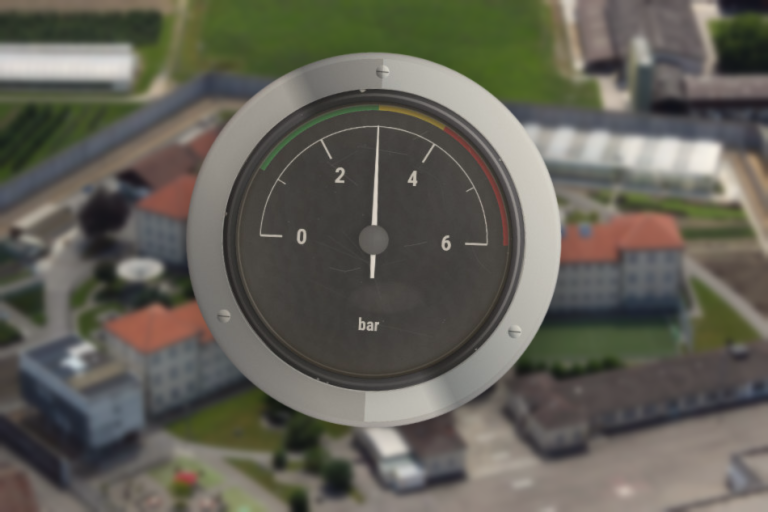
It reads 3 bar
